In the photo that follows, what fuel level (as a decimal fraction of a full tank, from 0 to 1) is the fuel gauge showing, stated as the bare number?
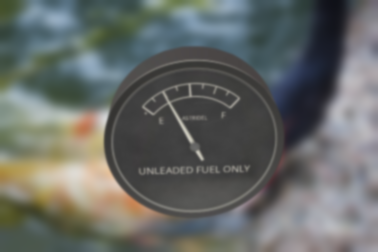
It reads 0.25
